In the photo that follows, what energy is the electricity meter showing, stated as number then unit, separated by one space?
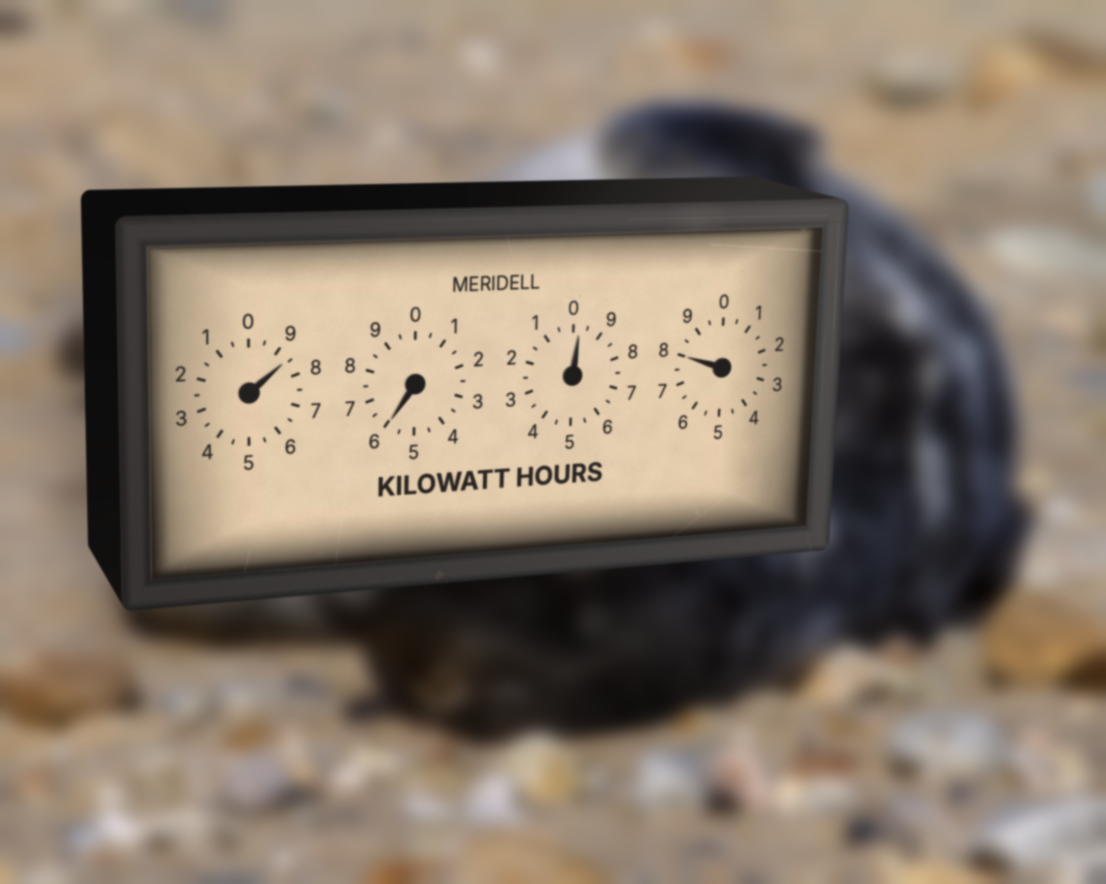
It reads 8598 kWh
